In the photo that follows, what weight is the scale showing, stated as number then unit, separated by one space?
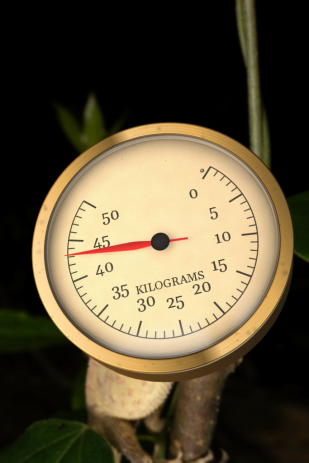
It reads 43 kg
